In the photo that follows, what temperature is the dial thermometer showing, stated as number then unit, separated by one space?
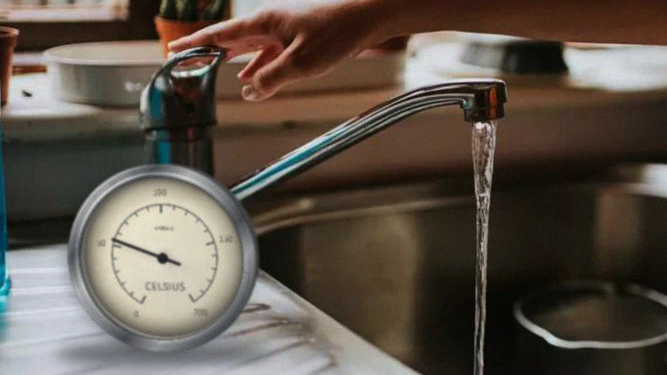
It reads 55 °C
